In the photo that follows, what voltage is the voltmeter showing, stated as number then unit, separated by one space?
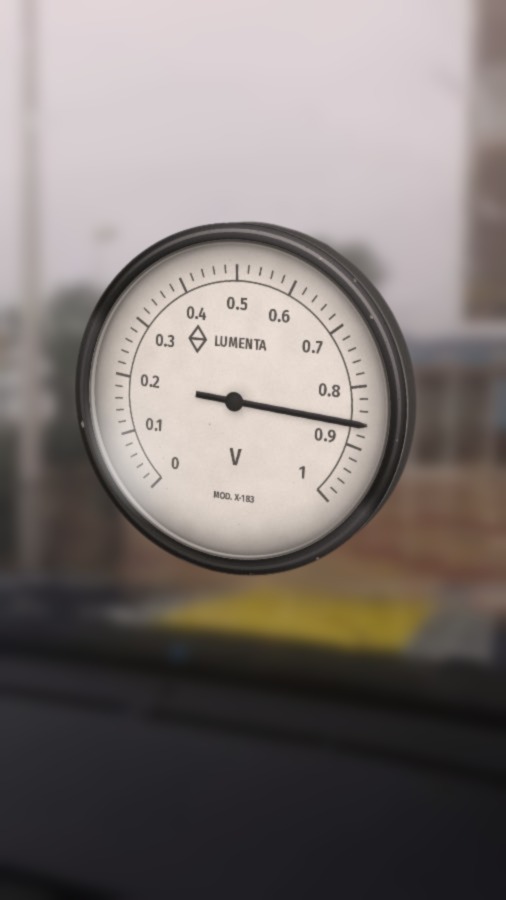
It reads 0.86 V
